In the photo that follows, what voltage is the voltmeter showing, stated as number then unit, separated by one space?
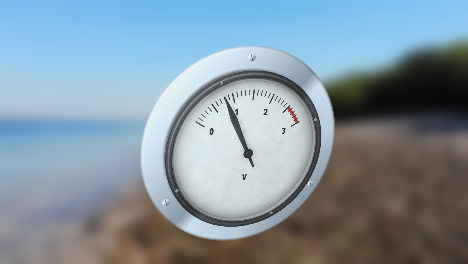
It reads 0.8 V
